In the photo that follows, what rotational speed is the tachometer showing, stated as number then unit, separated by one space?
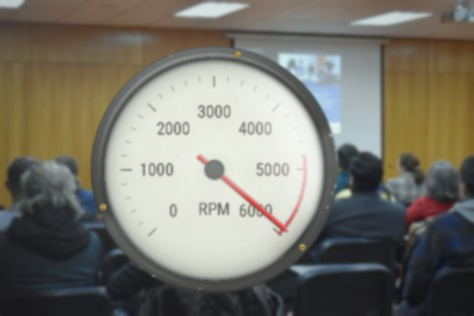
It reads 5900 rpm
